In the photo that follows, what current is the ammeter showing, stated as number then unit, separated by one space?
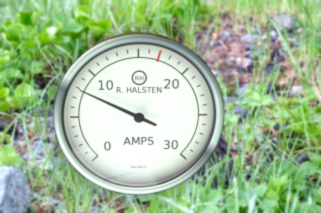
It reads 8 A
